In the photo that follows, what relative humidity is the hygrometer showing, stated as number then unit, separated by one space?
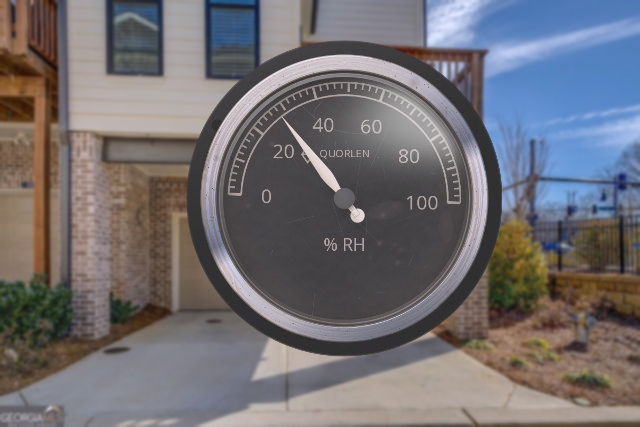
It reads 28 %
